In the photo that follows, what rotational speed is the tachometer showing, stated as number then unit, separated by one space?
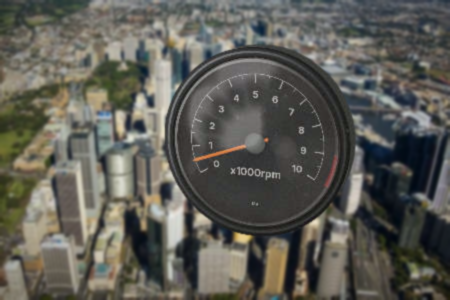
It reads 500 rpm
